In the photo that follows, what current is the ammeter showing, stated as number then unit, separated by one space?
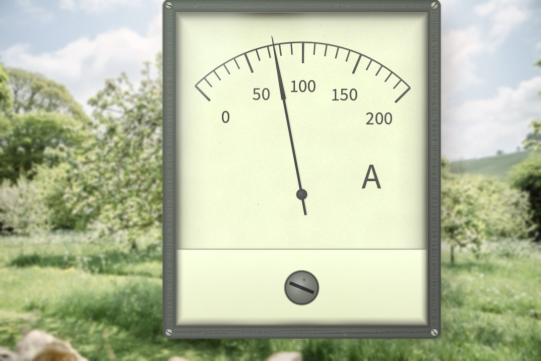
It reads 75 A
